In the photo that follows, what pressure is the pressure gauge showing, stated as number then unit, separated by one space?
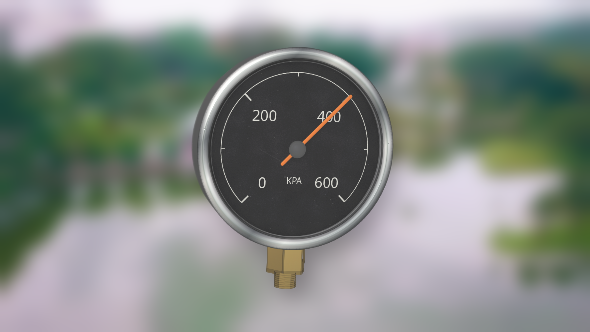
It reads 400 kPa
